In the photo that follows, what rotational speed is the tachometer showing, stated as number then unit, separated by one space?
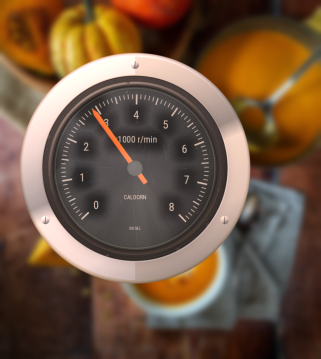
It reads 2900 rpm
